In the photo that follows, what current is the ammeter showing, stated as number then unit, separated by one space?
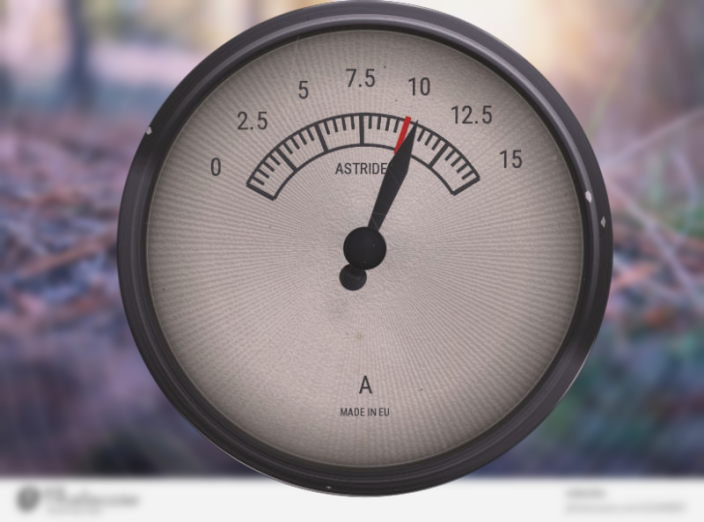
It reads 10.5 A
